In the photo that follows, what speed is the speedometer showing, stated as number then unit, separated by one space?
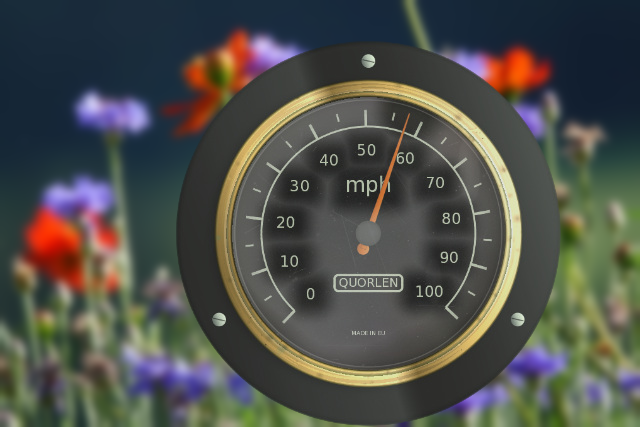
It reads 57.5 mph
